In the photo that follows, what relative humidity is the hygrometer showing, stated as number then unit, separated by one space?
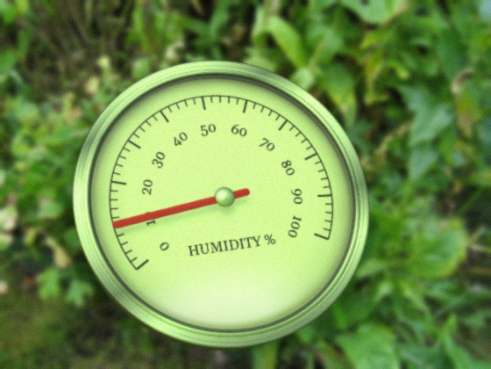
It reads 10 %
